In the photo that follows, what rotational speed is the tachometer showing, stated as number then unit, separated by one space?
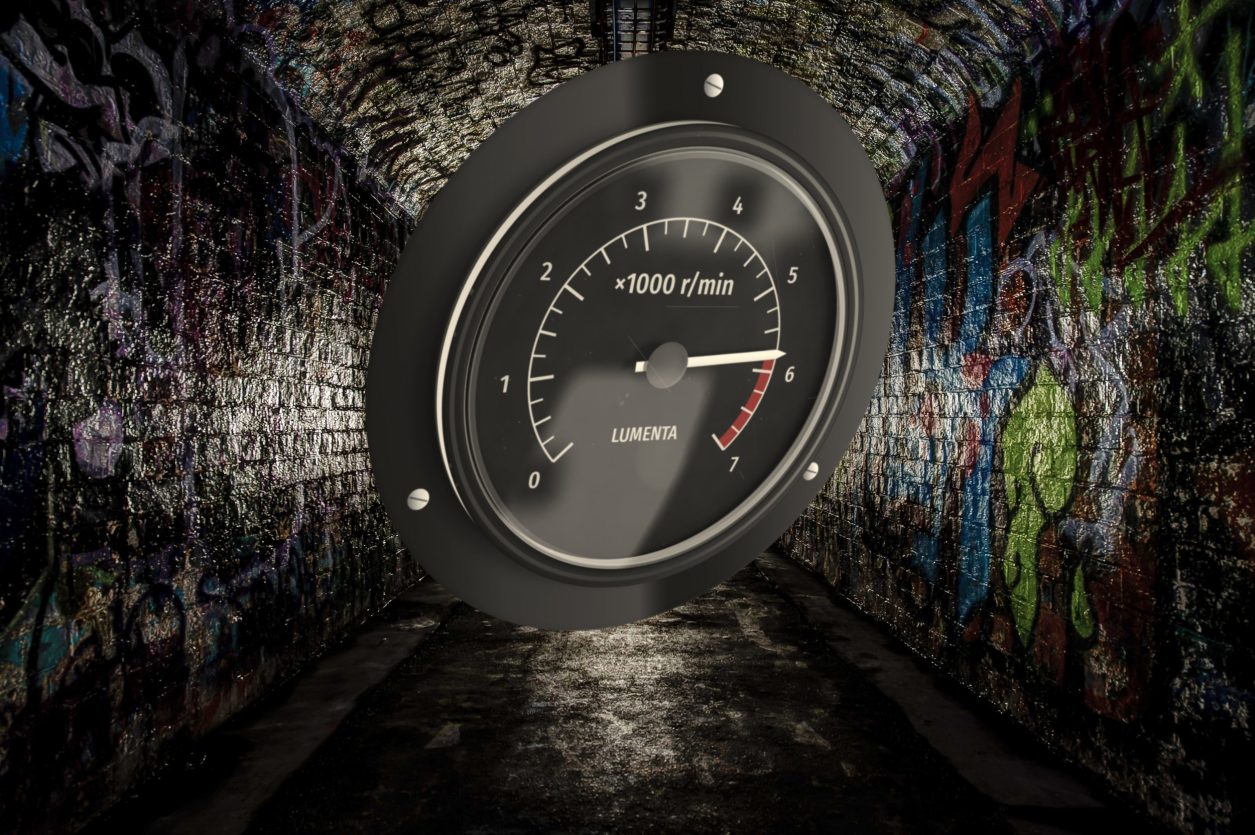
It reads 5750 rpm
